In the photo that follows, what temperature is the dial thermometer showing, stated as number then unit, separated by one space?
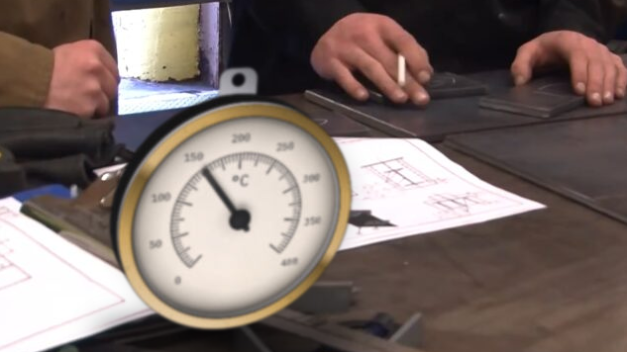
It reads 150 °C
